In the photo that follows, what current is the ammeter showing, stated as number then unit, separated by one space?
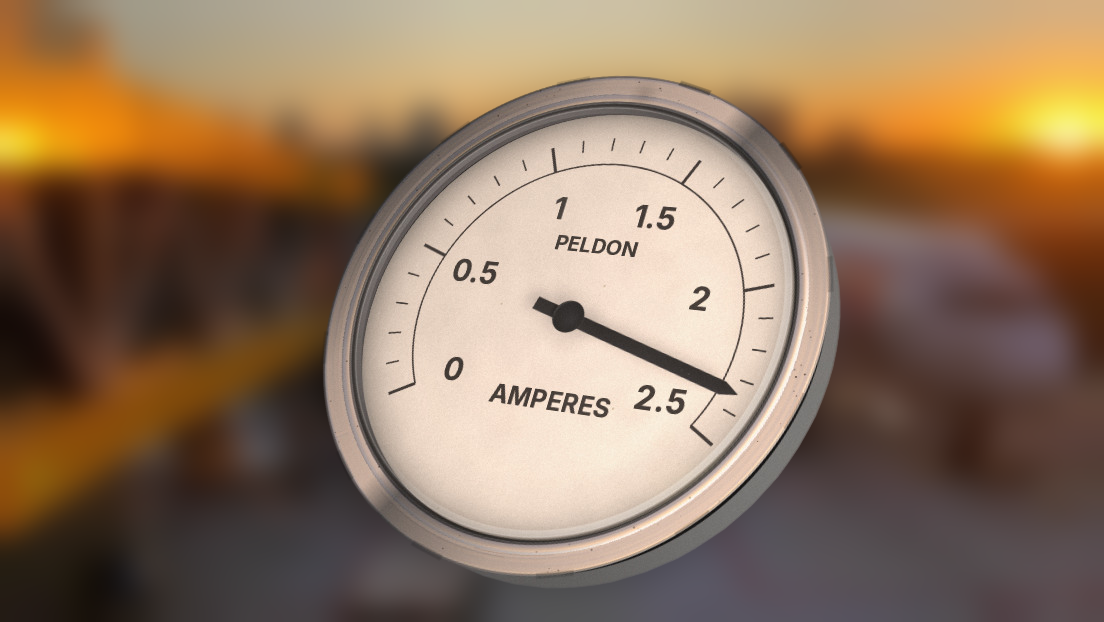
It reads 2.35 A
